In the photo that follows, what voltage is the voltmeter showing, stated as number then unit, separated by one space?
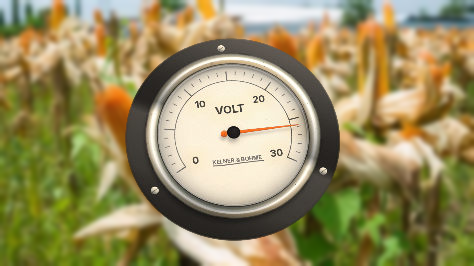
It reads 26 V
